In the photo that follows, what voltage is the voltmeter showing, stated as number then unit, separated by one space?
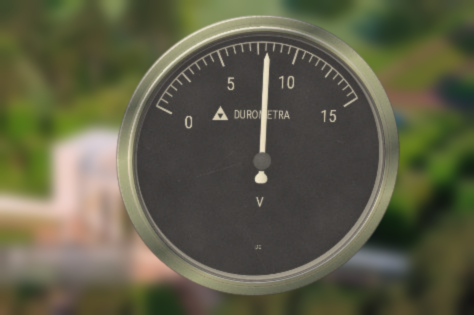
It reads 8 V
